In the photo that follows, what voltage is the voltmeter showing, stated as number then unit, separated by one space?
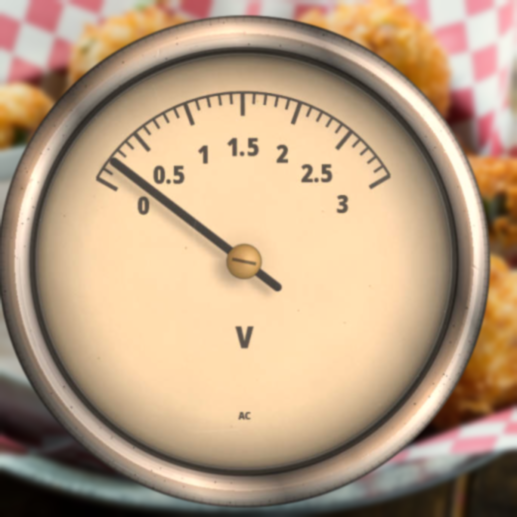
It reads 0.2 V
